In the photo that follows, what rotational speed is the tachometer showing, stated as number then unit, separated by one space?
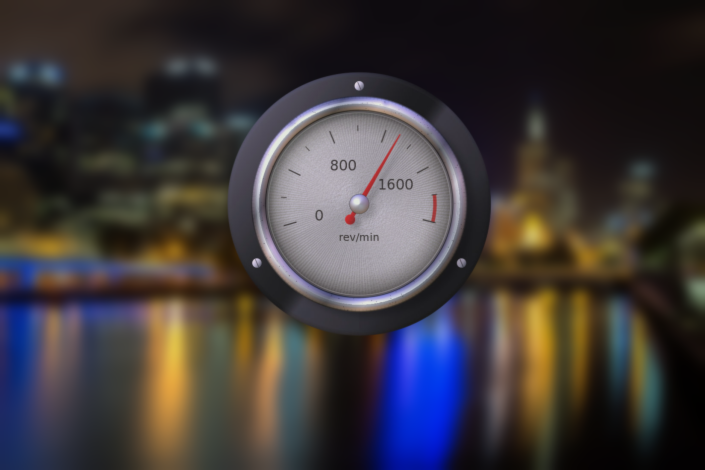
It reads 1300 rpm
